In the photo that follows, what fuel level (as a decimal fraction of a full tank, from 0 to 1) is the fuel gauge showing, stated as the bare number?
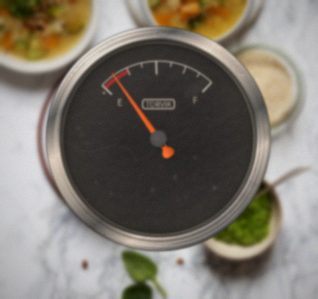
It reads 0.125
